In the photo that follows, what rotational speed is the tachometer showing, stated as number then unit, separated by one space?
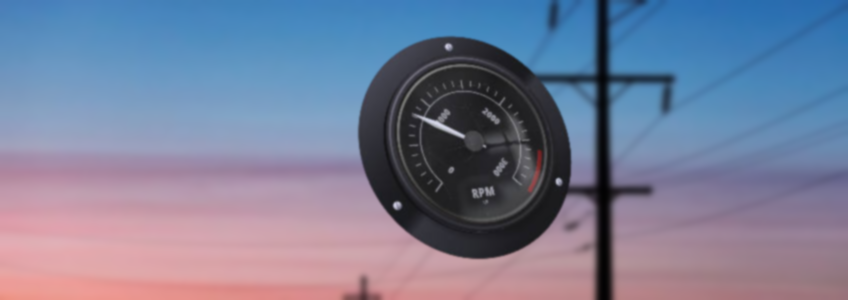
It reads 800 rpm
